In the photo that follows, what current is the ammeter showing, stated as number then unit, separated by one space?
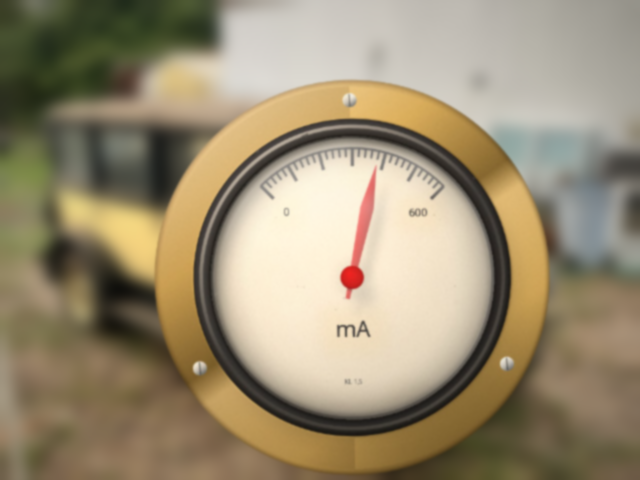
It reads 380 mA
